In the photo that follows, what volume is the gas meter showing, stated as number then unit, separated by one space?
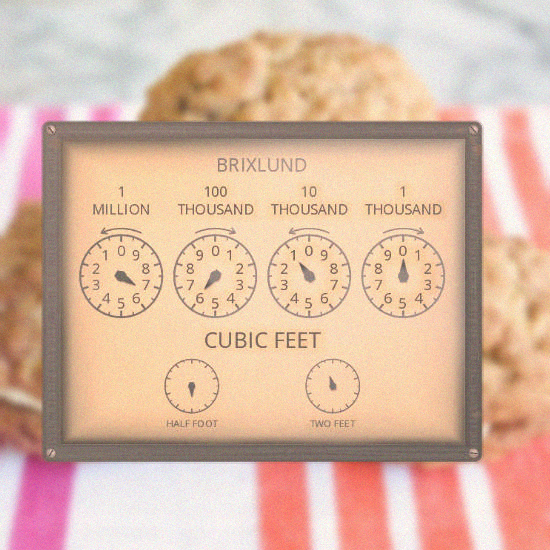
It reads 661000 ft³
